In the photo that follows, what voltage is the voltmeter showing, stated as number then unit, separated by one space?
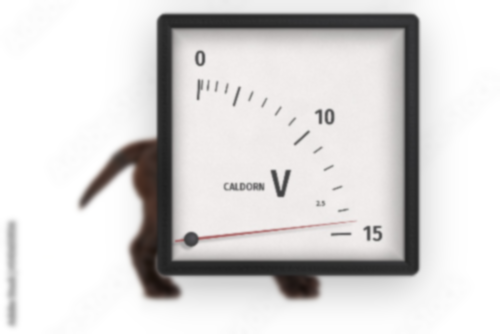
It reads 14.5 V
